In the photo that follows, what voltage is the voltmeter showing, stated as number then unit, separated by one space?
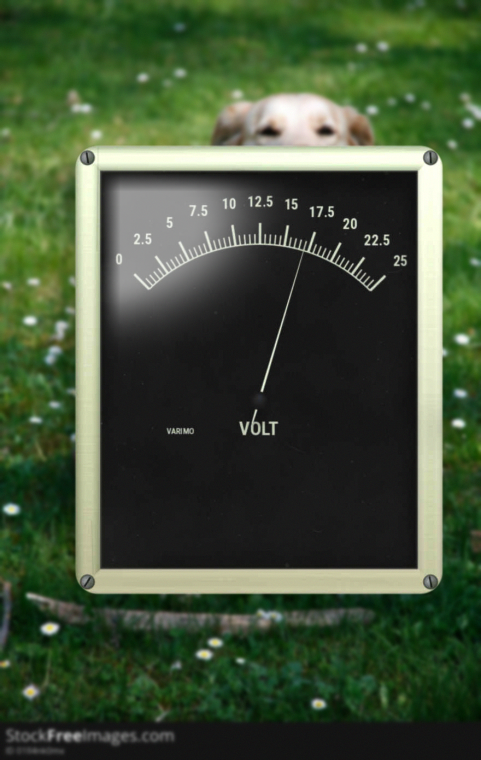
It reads 17 V
